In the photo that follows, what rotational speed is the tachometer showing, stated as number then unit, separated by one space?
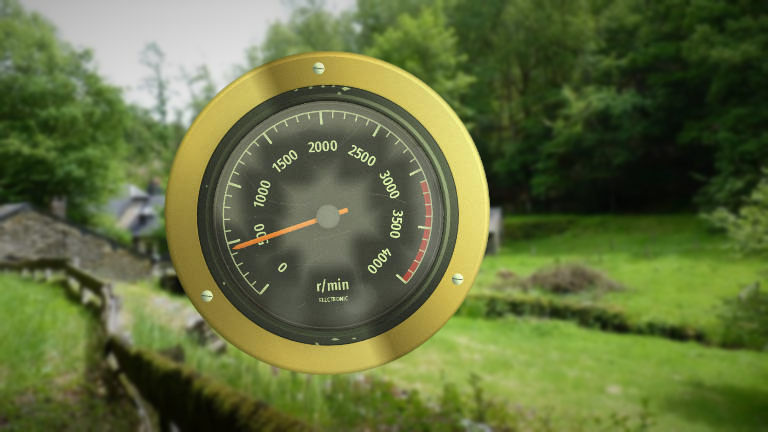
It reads 450 rpm
